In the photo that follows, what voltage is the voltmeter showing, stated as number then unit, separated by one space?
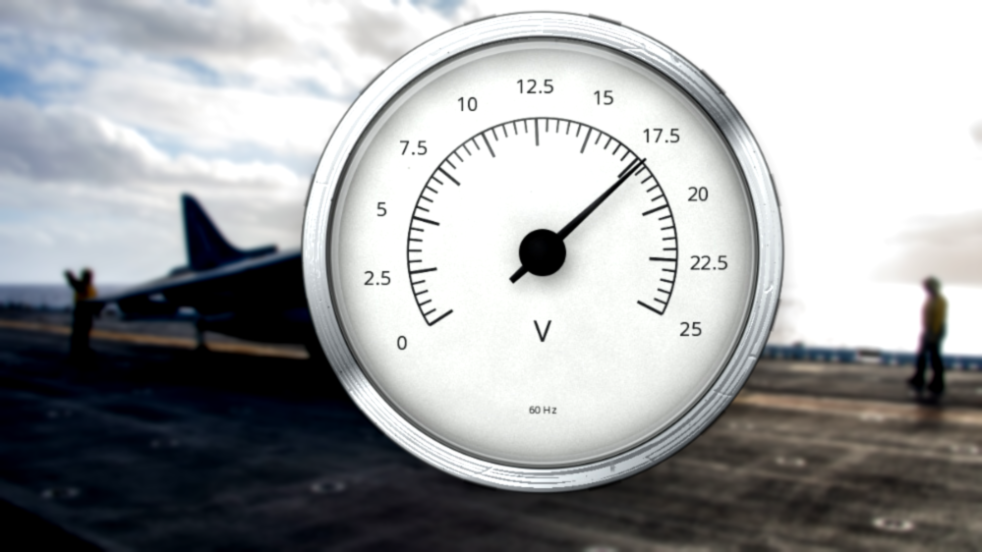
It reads 17.75 V
